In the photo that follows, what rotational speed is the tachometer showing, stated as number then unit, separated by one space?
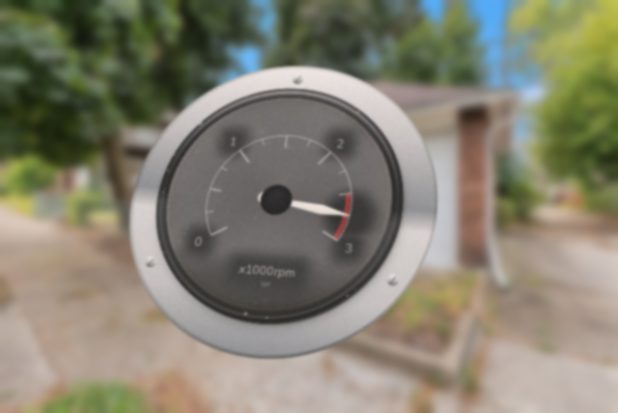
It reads 2750 rpm
